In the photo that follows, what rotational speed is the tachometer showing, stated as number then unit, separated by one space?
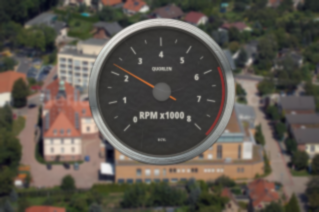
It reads 2250 rpm
